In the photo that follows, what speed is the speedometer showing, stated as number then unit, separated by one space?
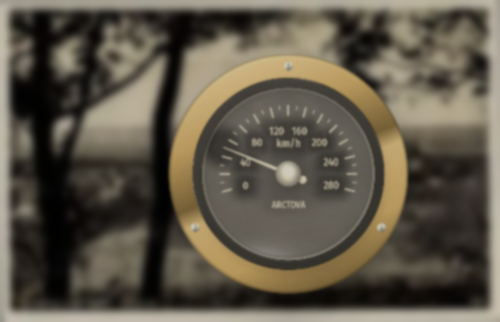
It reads 50 km/h
